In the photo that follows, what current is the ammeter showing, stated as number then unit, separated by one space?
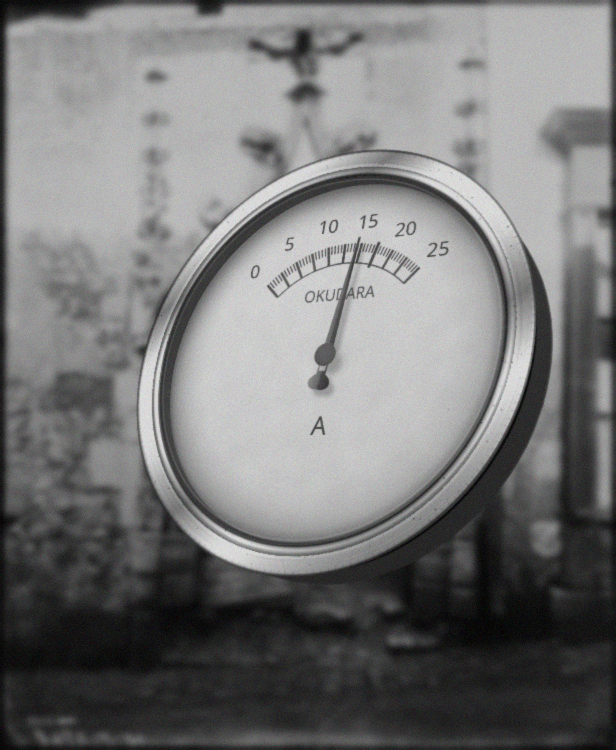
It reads 15 A
